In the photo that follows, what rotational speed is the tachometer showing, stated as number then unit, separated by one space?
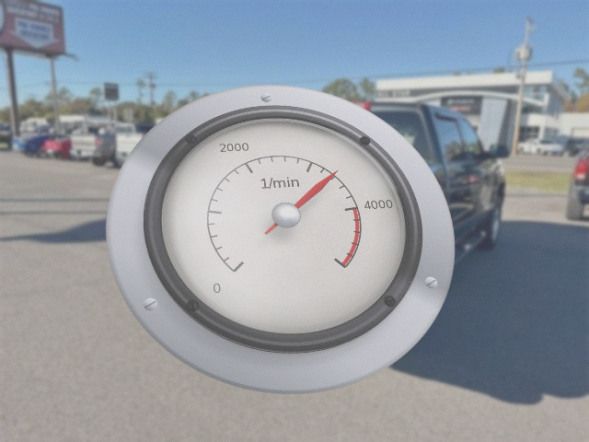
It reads 3400 rpm
